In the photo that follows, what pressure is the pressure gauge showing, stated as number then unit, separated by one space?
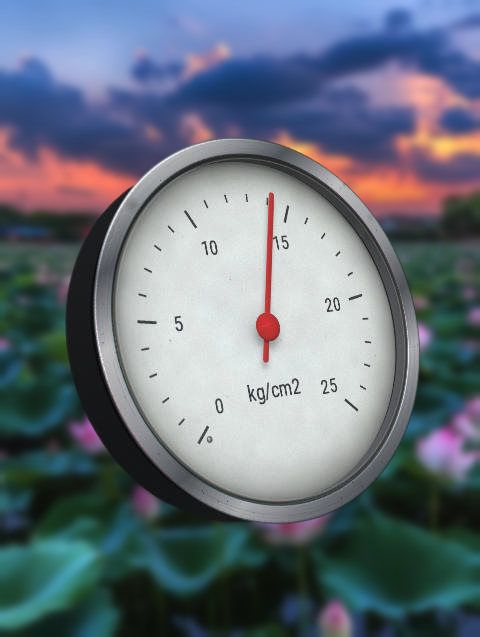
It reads 14 kg/cm²
